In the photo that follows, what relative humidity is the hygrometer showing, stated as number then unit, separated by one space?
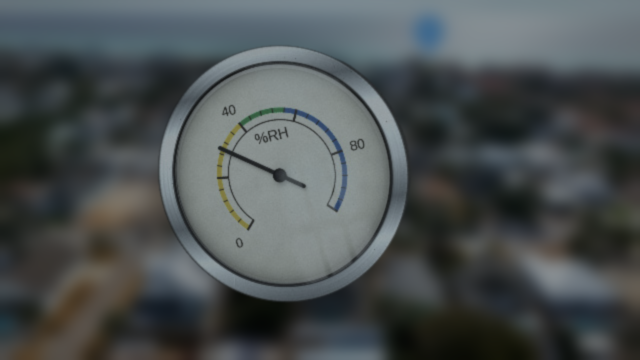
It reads 30 %
